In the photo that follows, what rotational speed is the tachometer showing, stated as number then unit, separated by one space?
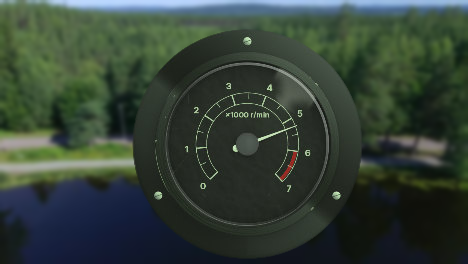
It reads 5250 rpm
